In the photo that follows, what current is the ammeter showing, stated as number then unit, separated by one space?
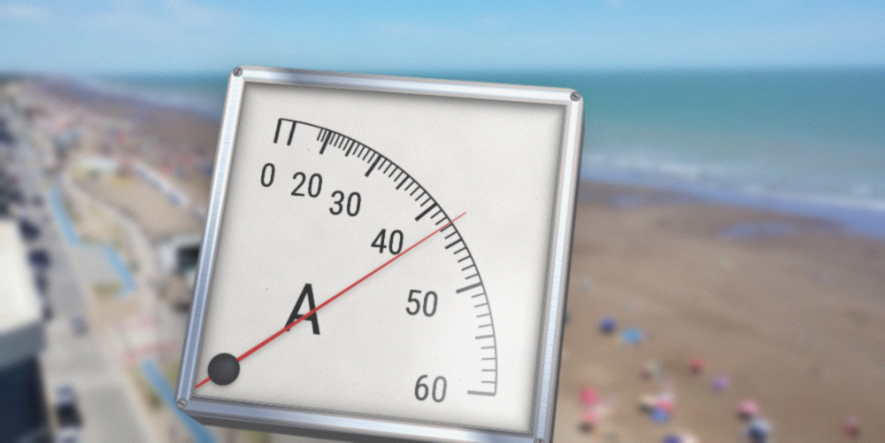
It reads 43 A
